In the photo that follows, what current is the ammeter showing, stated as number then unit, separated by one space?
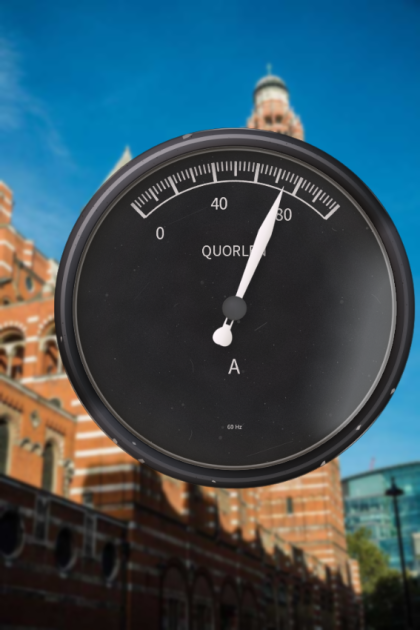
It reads 74 A
